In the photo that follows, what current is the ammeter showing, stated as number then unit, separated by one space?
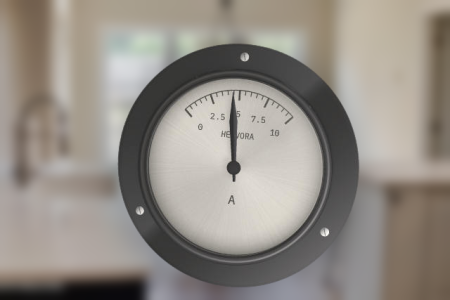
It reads 4.5 A
